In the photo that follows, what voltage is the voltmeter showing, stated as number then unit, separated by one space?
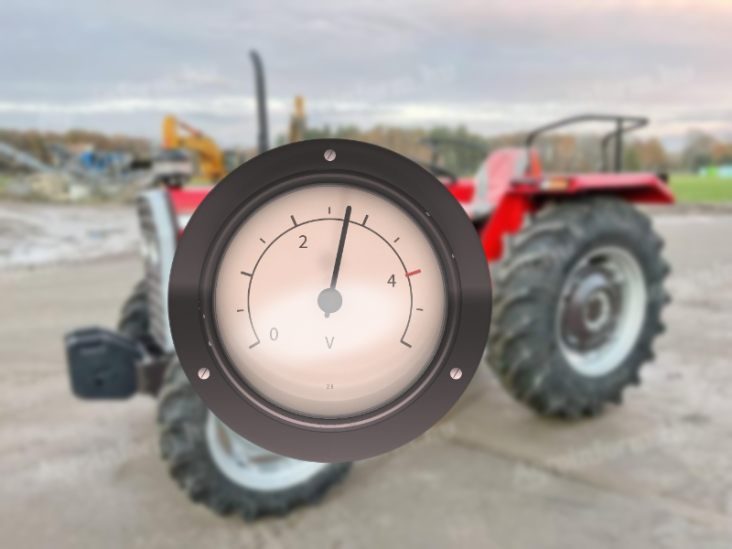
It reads 2.75 V
